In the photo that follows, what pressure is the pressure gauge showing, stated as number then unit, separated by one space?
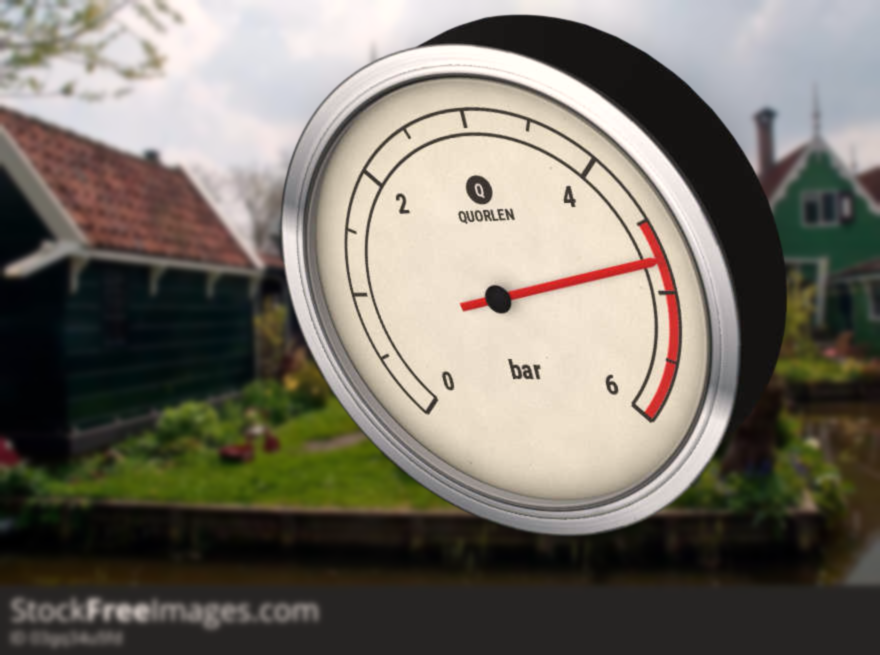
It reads 4.75 bar
